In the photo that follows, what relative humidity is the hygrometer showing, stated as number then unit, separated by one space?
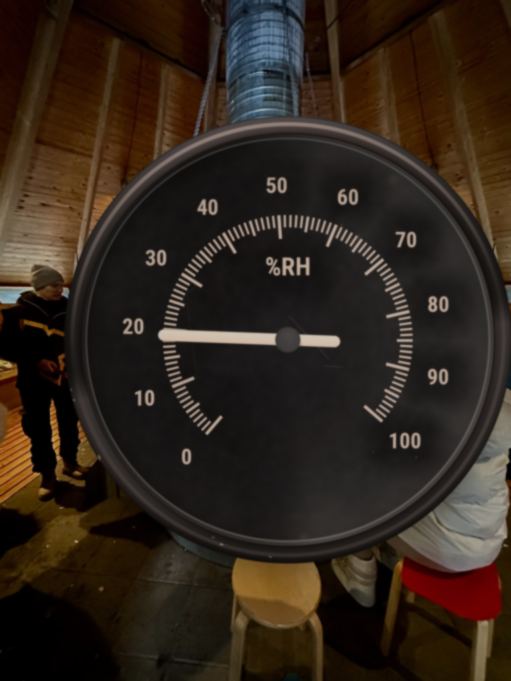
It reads 19 %
